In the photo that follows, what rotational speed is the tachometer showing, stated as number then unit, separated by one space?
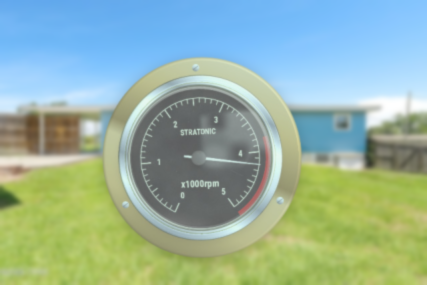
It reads 4200 rpm
